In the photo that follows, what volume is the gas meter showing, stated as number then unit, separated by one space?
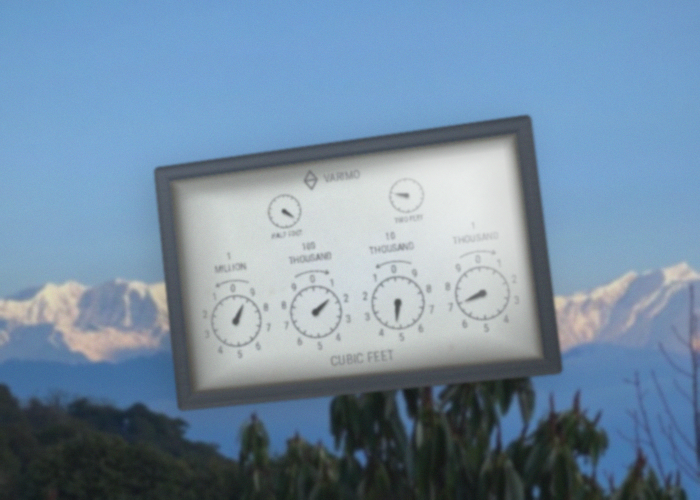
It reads 914700 ft³
